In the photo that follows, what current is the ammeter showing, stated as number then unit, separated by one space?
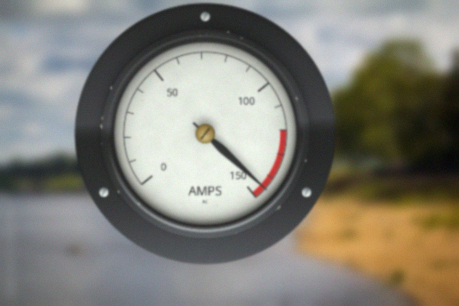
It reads 145 A
